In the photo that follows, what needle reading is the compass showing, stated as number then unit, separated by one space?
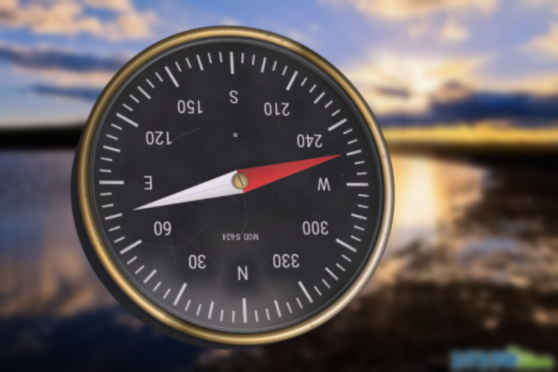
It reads 255 °
